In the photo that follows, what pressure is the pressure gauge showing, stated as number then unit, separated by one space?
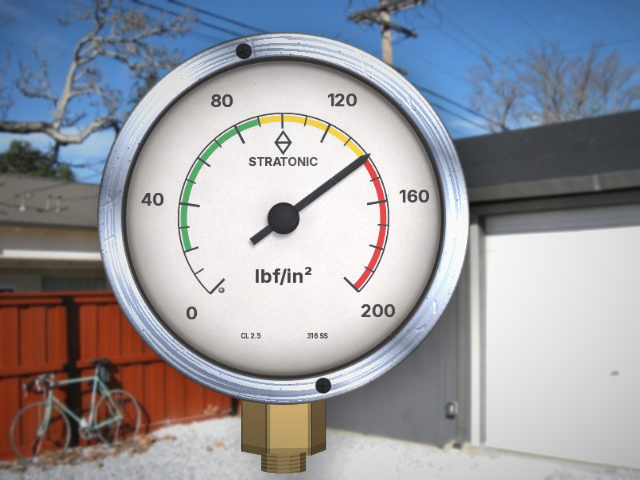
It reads 140 psi
